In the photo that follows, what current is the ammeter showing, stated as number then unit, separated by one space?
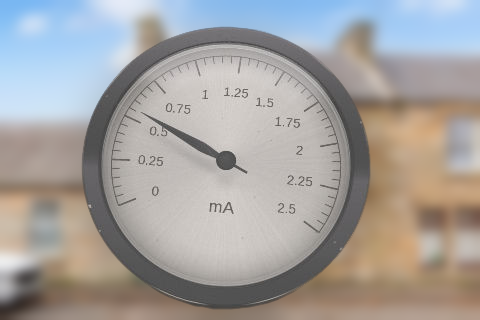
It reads 0.55 mA
